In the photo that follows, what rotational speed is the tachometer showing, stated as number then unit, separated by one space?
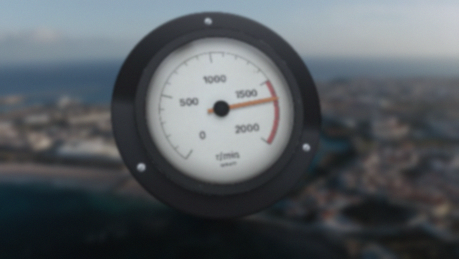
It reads 1650 rpm
